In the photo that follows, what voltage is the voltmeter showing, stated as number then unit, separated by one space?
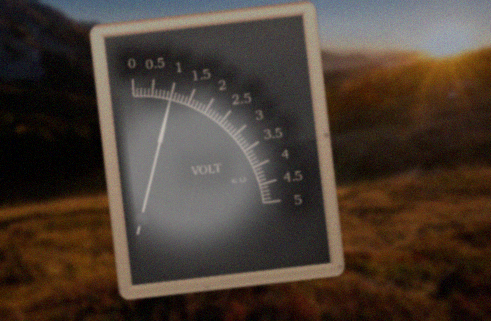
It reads 1 V
